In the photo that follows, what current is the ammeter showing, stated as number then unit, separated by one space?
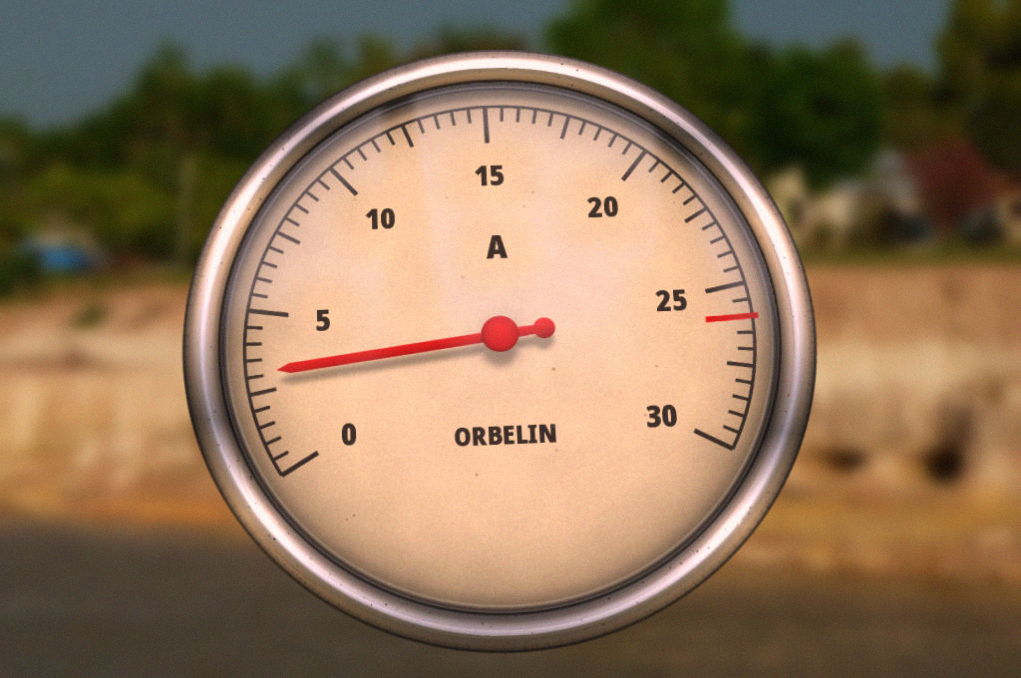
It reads 3 A
